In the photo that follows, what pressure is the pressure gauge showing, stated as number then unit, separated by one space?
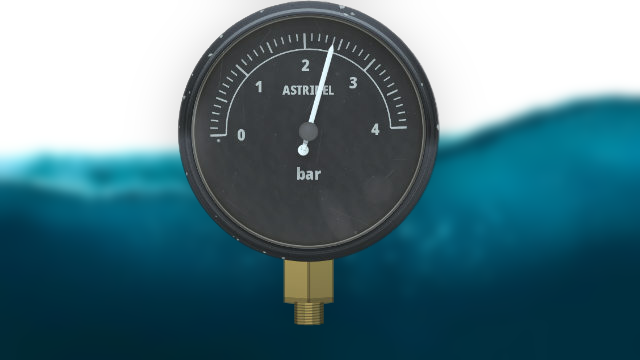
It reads 2.4 bar
